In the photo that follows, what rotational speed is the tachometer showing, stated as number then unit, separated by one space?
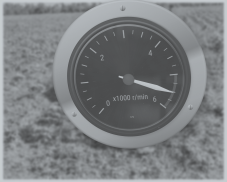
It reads 5500 rpm
